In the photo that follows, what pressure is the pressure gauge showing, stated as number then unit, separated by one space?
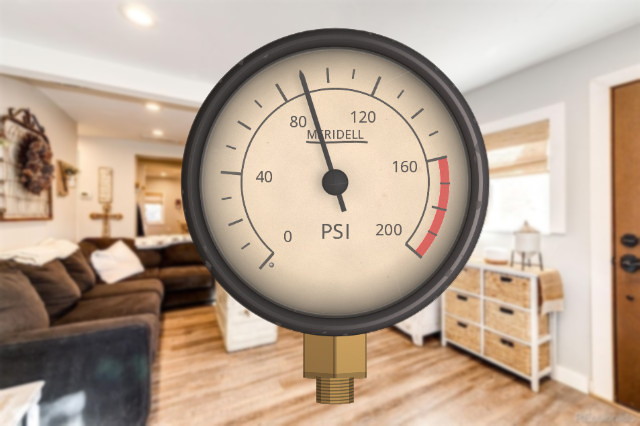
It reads 90 psi
